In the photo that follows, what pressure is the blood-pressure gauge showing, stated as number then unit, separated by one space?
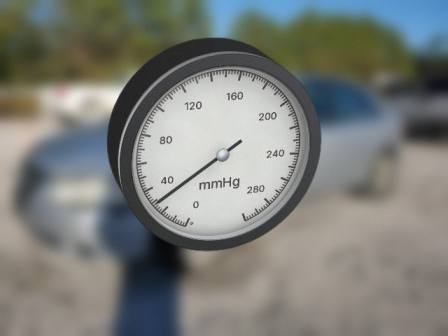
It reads 30 mmHg
